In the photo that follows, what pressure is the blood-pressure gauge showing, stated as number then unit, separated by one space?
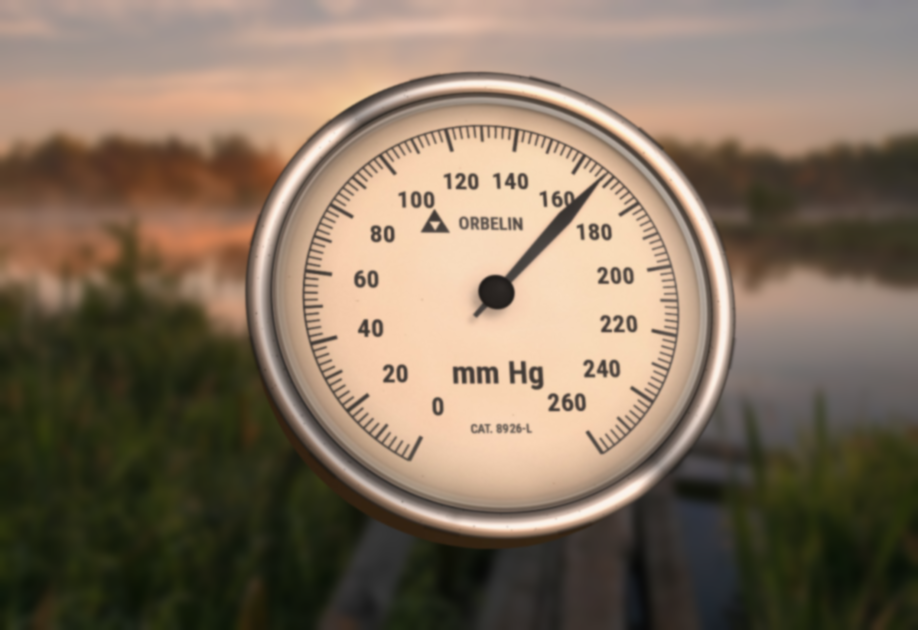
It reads 168 mmHg
